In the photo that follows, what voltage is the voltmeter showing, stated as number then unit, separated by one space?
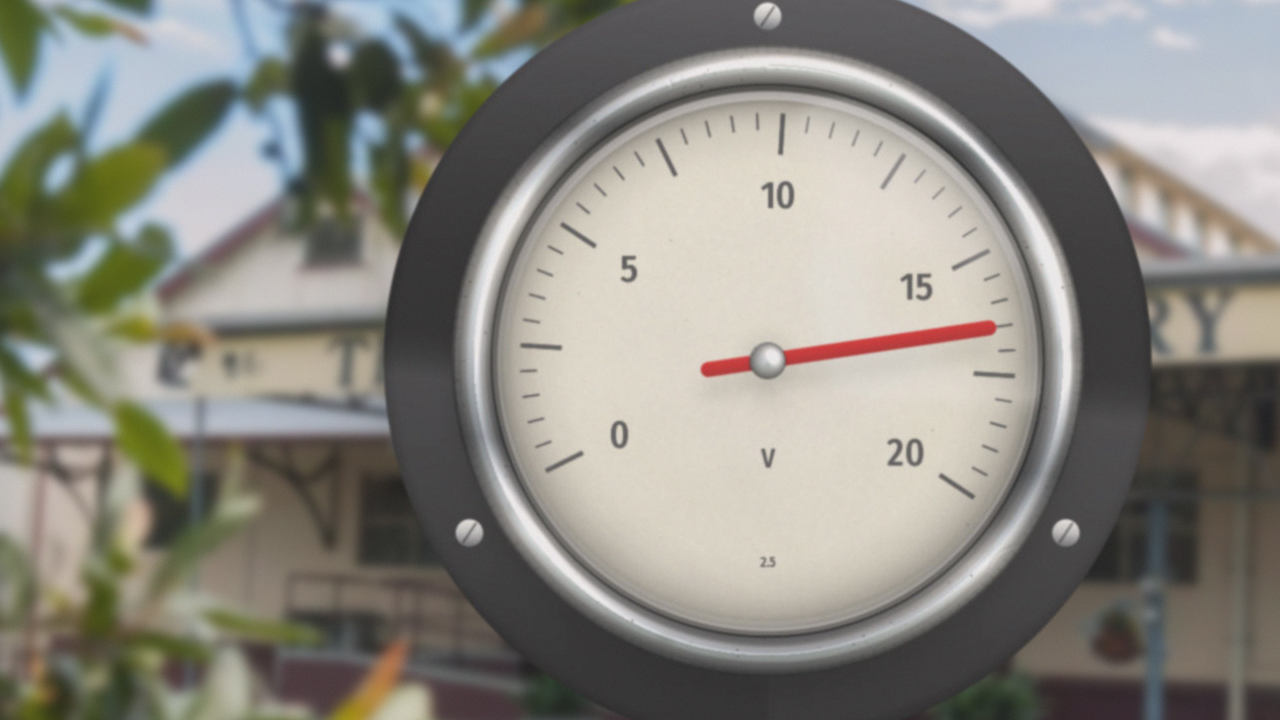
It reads 16.5 V
